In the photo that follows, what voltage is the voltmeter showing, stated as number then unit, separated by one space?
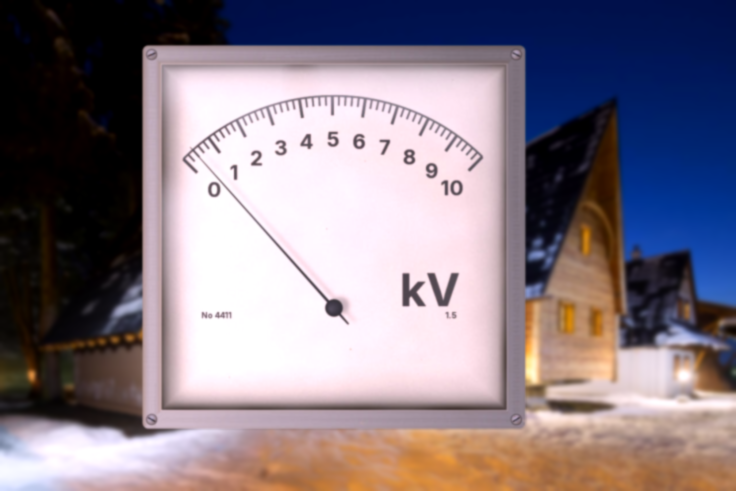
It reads 0.4 kV
